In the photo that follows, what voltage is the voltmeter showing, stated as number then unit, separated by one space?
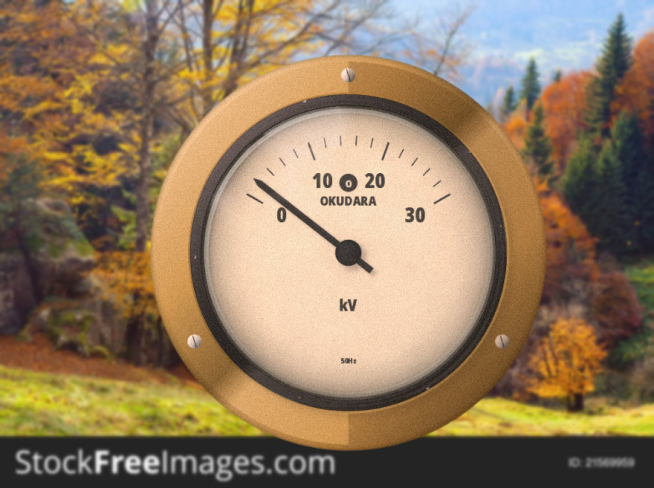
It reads 2 kV
